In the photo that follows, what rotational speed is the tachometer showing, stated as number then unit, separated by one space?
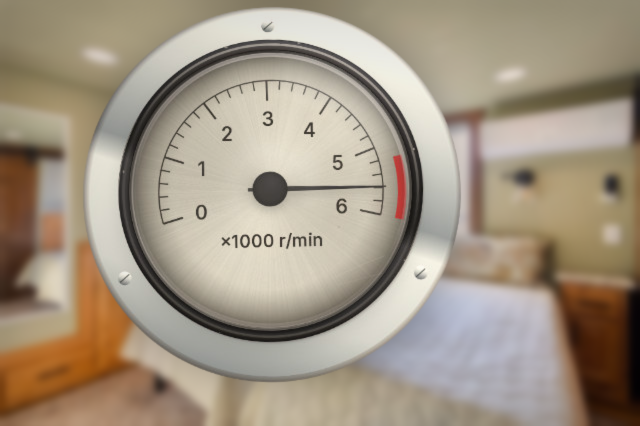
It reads 5600 rpm
